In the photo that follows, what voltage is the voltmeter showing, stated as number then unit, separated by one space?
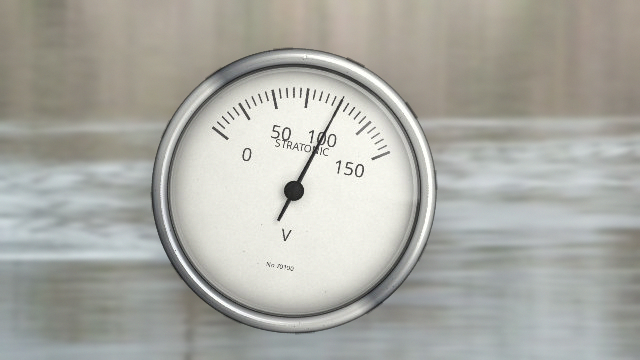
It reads 100 V
